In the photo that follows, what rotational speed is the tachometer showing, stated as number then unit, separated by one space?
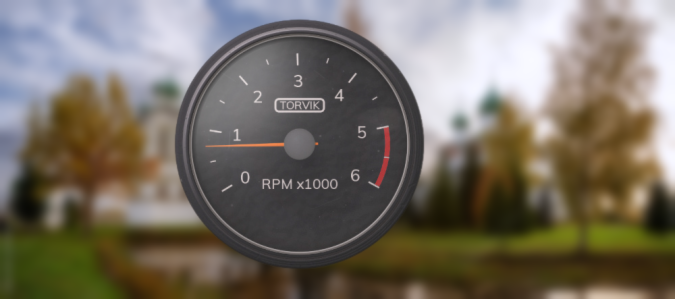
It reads 750 rpm
